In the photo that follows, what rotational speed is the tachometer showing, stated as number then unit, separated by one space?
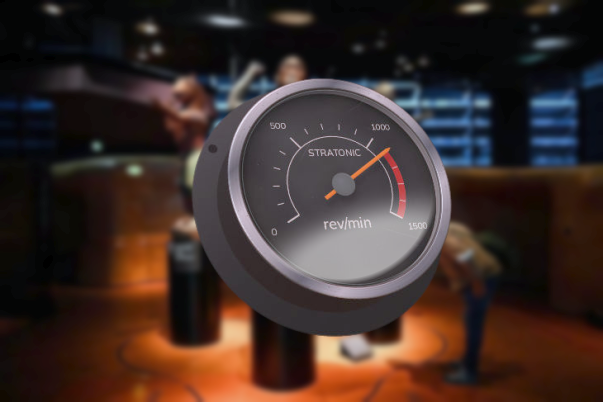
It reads 1100 rpm
